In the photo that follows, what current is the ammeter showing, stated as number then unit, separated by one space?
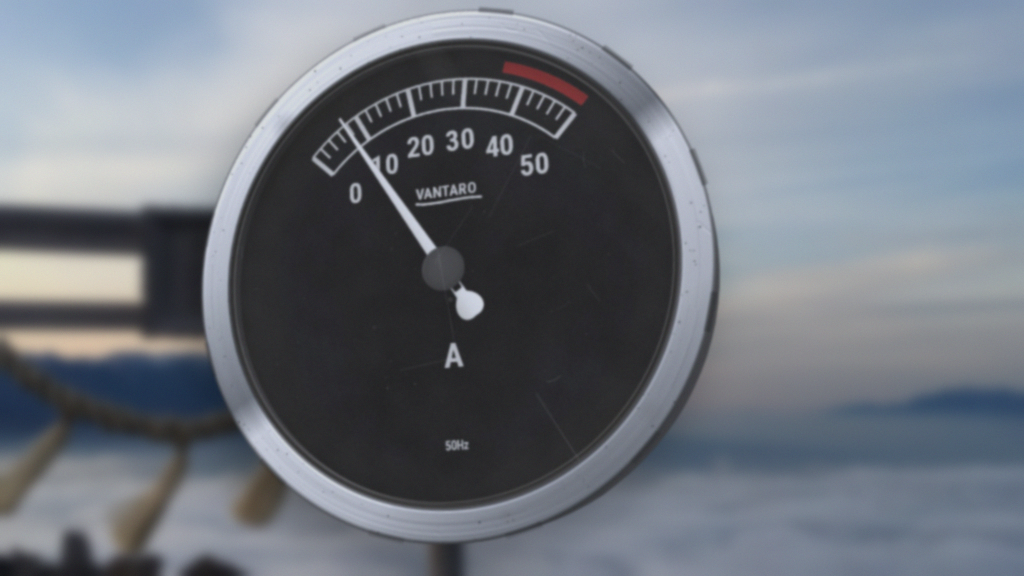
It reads 8 A
